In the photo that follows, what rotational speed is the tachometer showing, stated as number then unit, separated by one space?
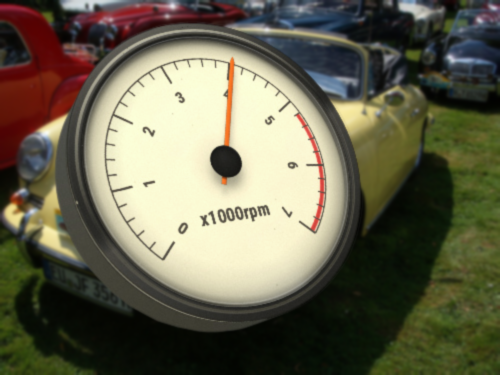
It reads 4000 rpm
